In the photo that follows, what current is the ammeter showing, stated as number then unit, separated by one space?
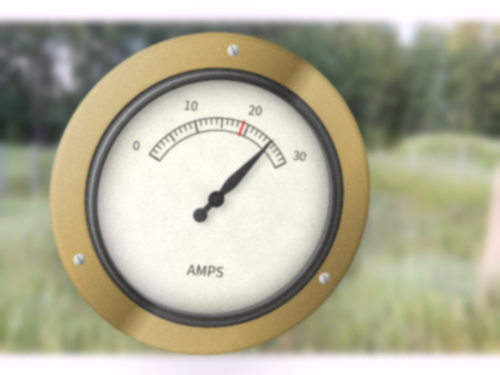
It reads 25 A
